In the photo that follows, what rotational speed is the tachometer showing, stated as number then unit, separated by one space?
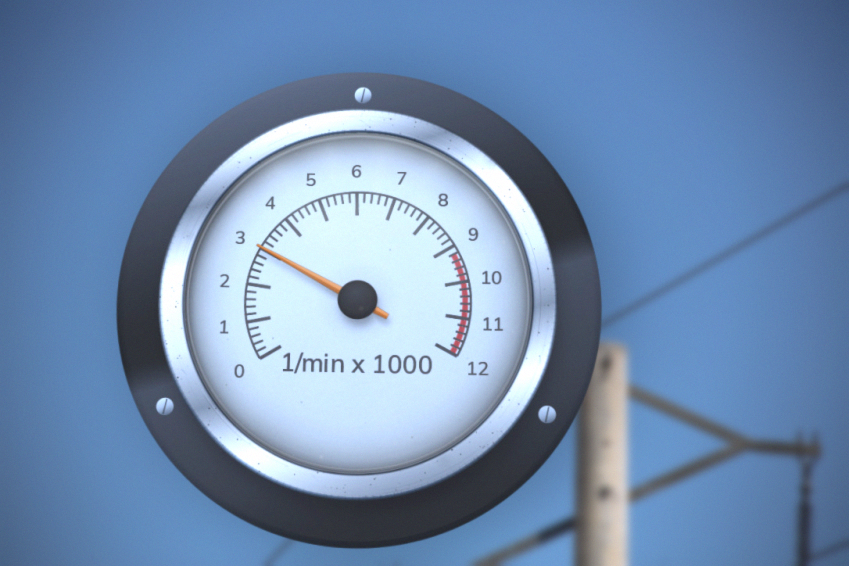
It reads 3000 rpm
